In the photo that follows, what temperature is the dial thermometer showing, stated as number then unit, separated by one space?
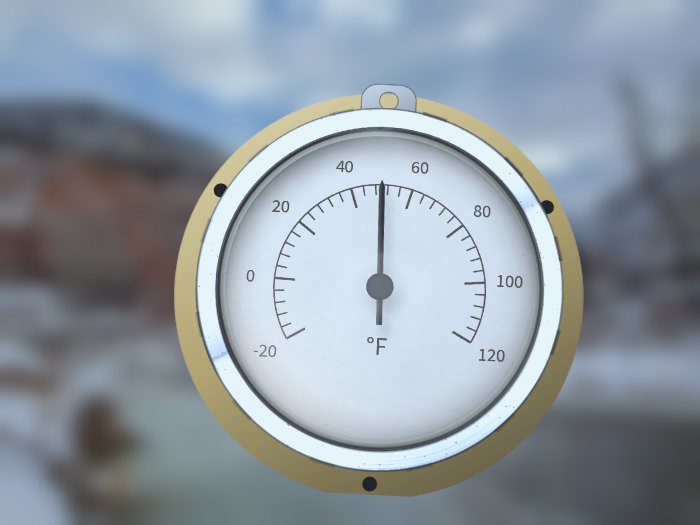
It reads 50 °F
